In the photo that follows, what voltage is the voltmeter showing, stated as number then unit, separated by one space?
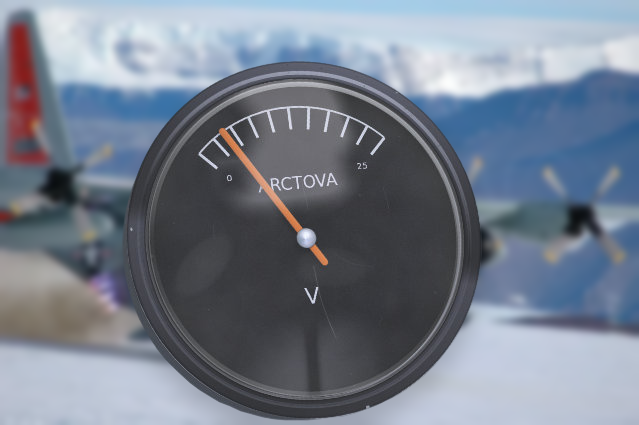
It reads 3.75 V
